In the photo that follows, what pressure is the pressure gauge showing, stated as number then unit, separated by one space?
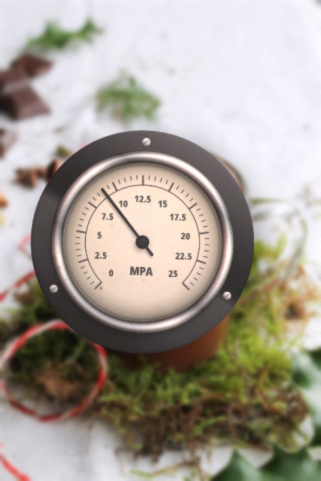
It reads 9 MPa
